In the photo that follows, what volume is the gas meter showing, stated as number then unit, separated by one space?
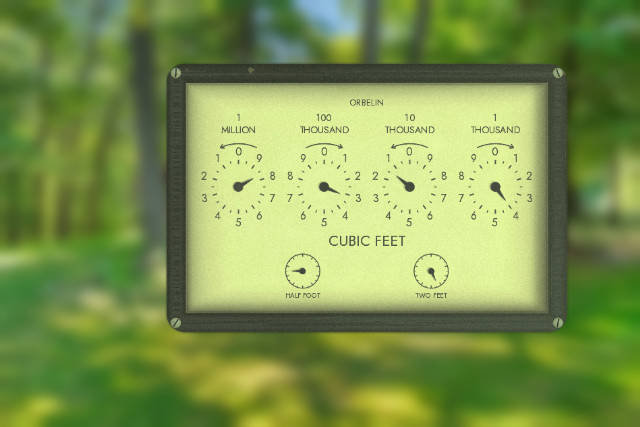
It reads 831400 ft³
